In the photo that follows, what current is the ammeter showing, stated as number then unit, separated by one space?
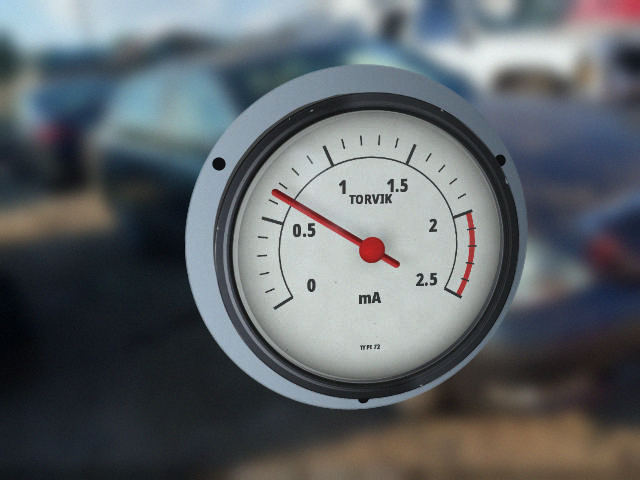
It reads 0.65 mA
